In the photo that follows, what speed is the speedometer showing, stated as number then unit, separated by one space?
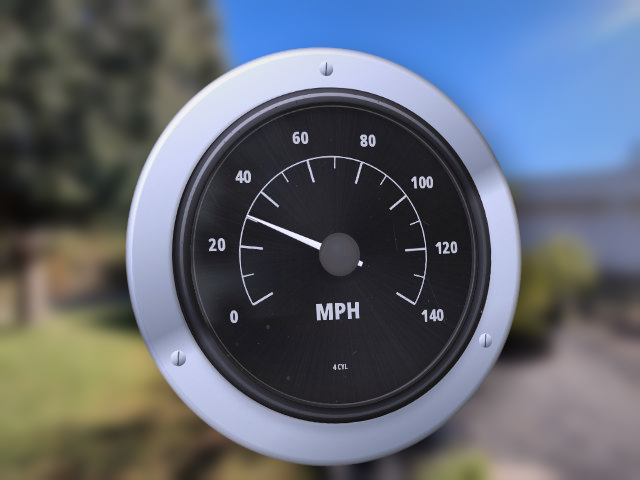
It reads 30 mph
